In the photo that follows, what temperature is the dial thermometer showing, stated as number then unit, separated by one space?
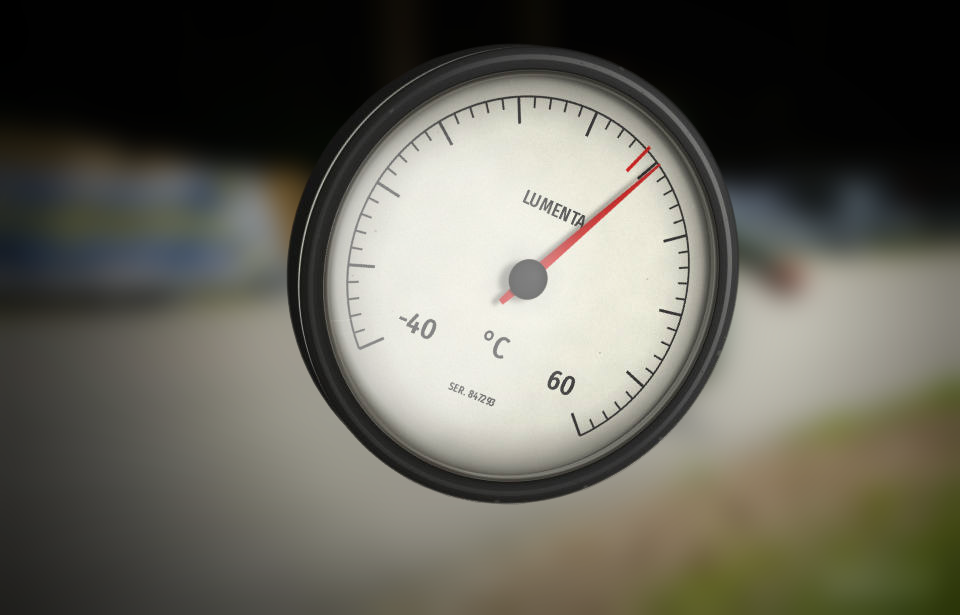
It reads 20 °C
